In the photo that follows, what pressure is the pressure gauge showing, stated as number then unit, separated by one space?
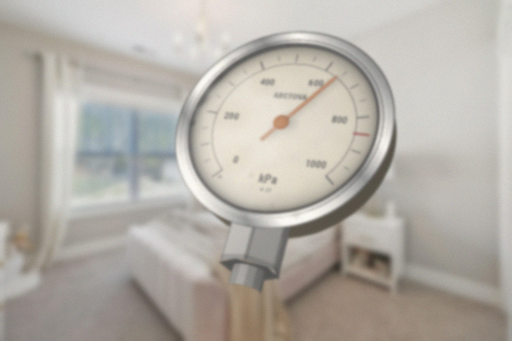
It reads 650 kPa
